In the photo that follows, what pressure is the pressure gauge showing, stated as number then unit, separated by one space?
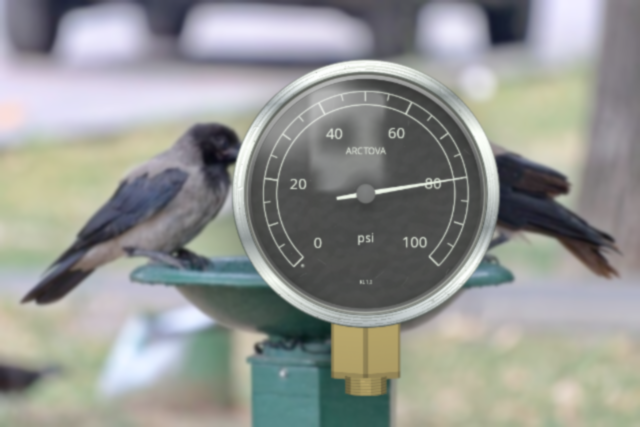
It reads 80 psi
